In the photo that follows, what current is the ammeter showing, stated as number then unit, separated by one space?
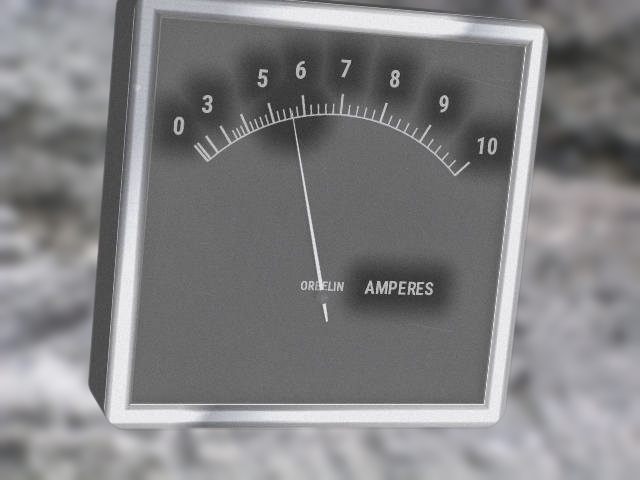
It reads 5.6 A
